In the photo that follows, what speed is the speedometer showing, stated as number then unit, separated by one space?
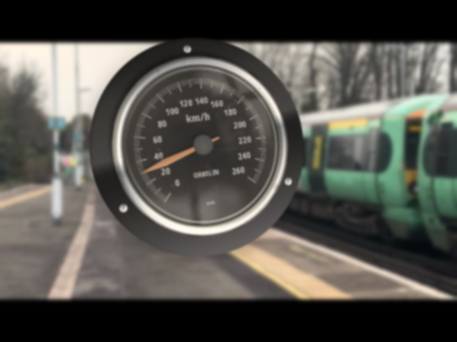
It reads 30 km/h
